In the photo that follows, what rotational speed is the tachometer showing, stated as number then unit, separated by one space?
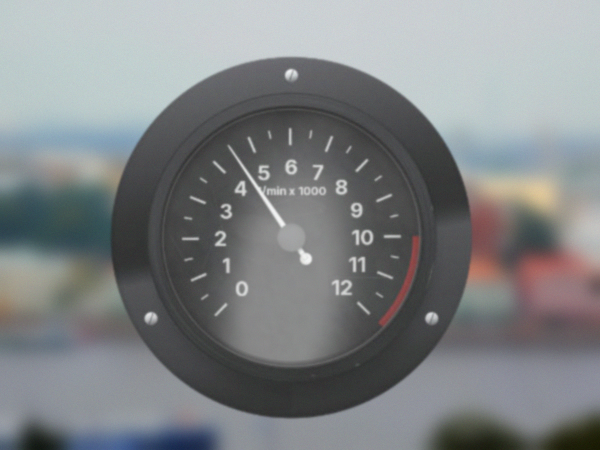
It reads 4500 rpm
